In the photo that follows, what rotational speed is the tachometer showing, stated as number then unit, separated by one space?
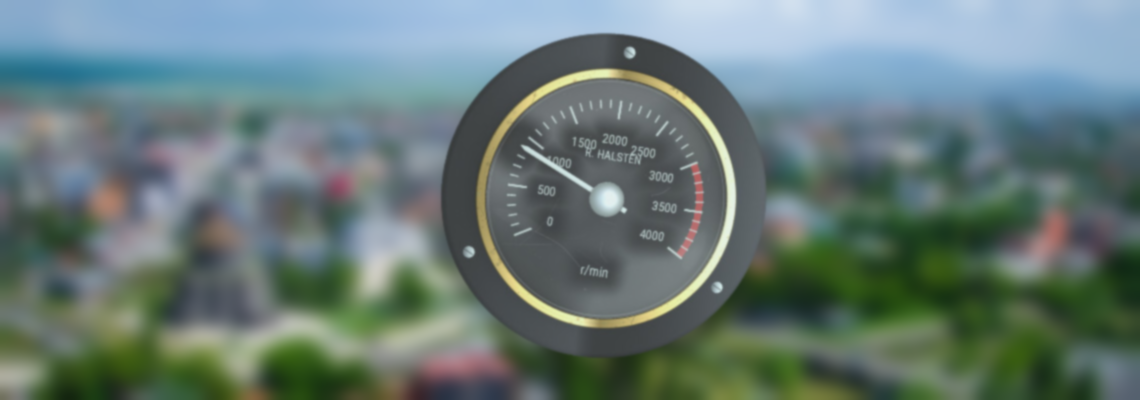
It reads 900 rpm
